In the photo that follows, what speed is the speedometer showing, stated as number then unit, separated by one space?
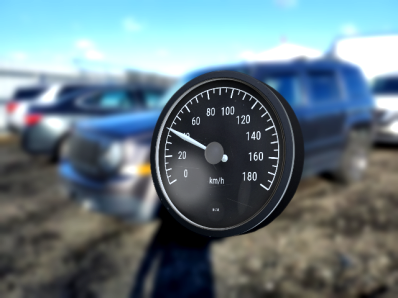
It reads 40 km/h
